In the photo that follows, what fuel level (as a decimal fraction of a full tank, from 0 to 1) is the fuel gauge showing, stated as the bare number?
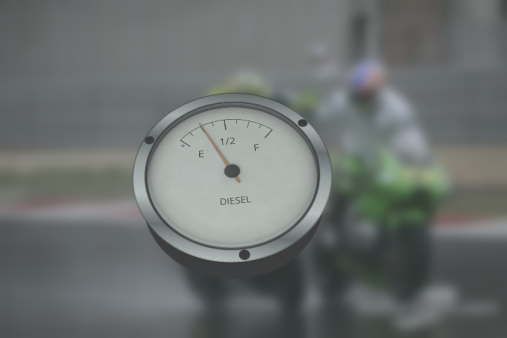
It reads 0.25
